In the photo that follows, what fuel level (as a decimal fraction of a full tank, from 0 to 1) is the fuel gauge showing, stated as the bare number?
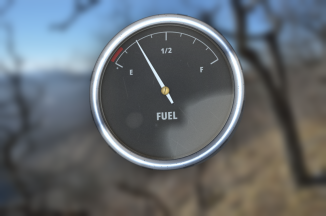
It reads 0.25
